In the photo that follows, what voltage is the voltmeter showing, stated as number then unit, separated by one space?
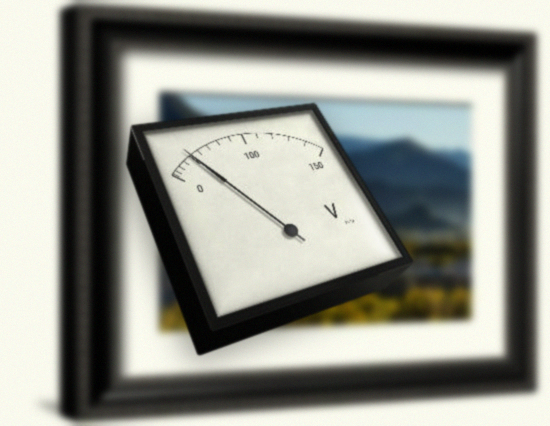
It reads 50 V
